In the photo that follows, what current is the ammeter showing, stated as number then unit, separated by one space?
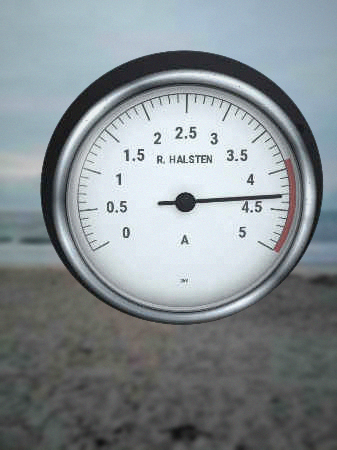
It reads 4.3 A
